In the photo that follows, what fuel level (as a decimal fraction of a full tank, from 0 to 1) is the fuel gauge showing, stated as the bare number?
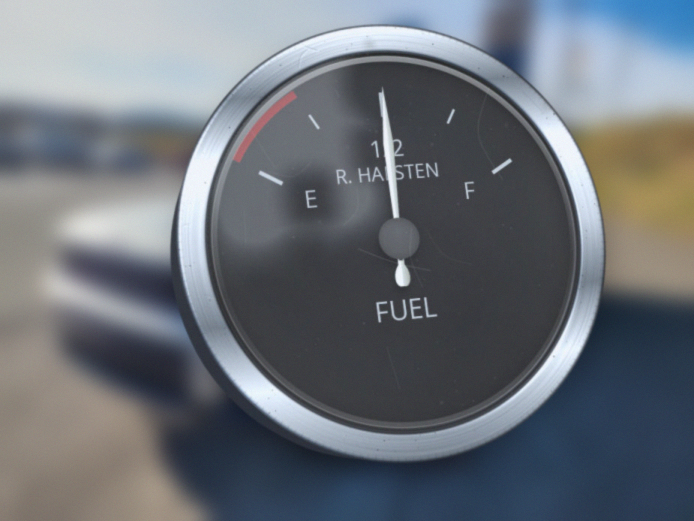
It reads 0.5
